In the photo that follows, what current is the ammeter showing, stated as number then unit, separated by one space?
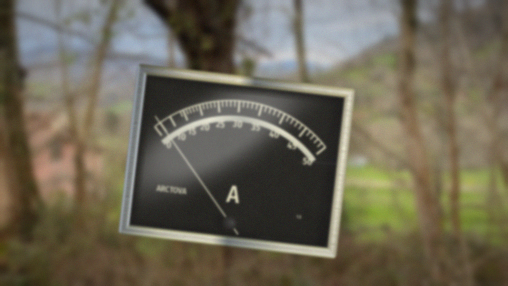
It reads 5 A
